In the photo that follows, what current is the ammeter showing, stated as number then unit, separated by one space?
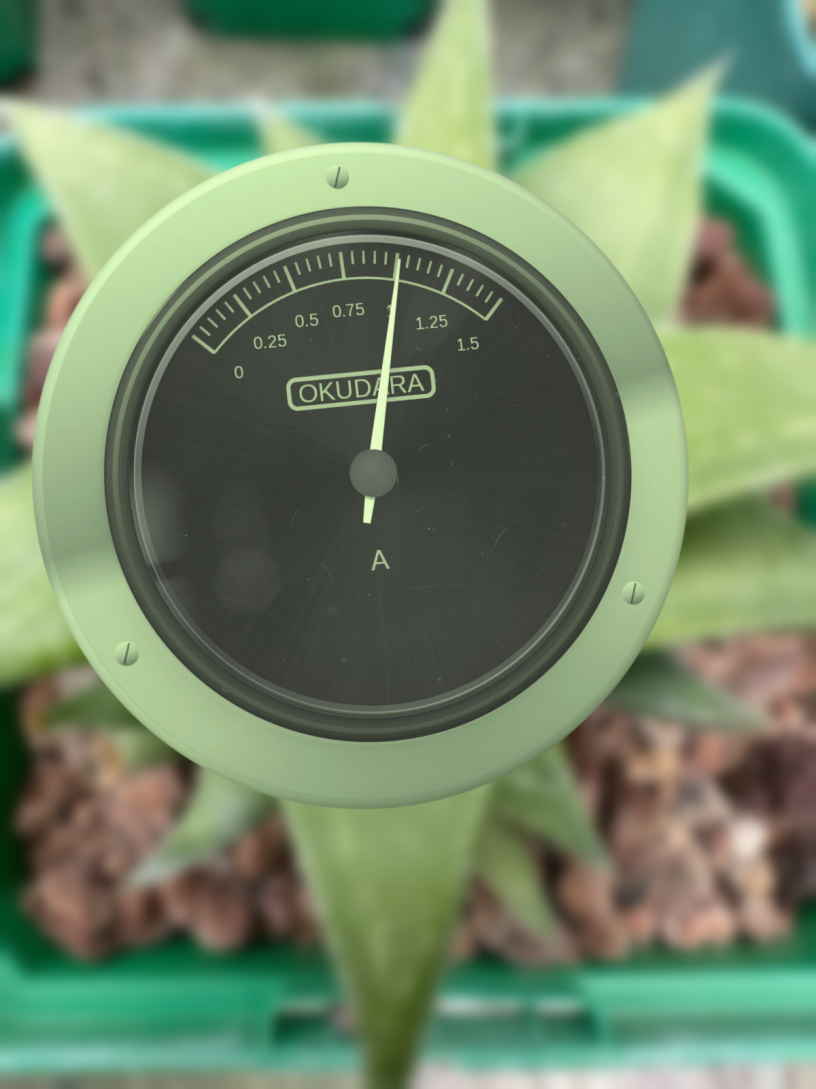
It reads 1 A
